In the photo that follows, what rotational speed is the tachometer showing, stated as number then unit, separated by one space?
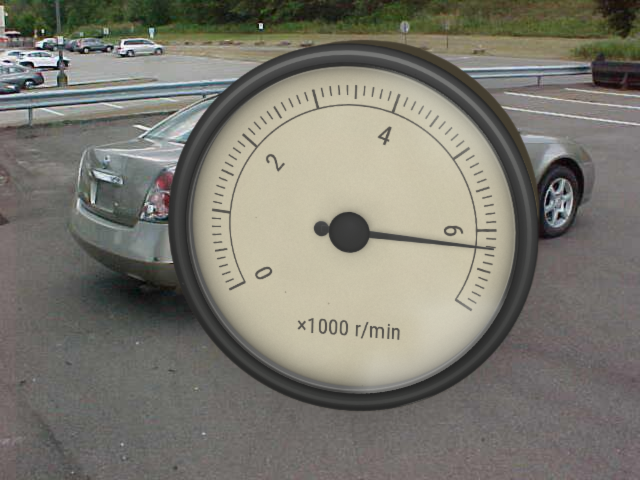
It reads 6200 rpm
